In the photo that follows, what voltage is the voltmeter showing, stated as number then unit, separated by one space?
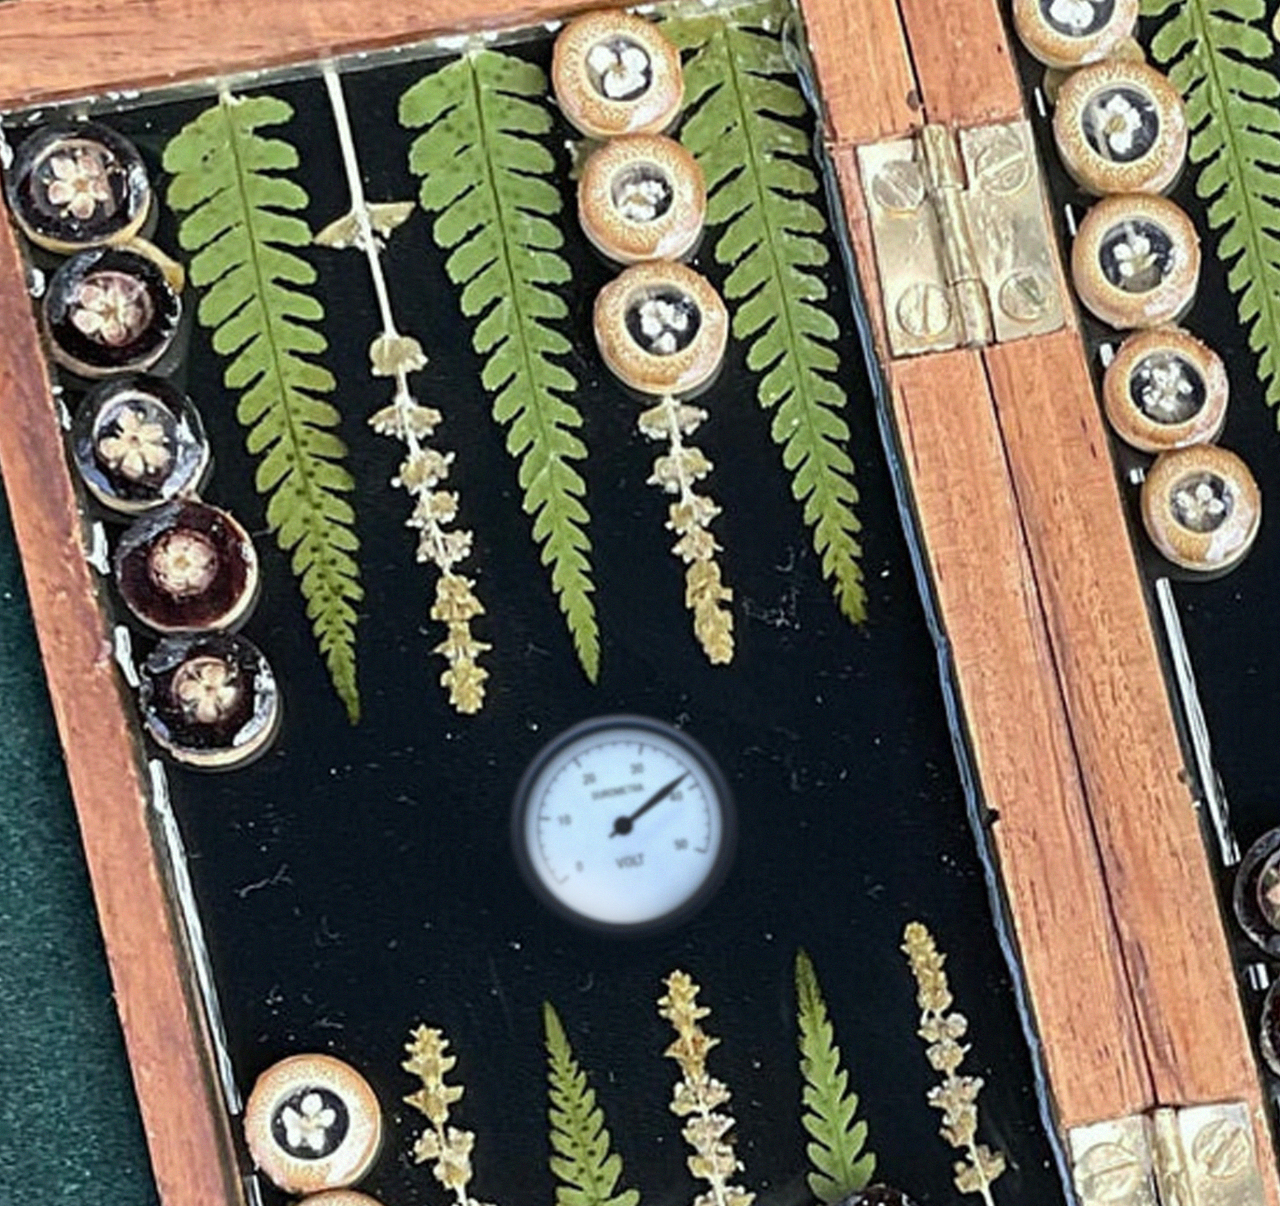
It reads 38 V
